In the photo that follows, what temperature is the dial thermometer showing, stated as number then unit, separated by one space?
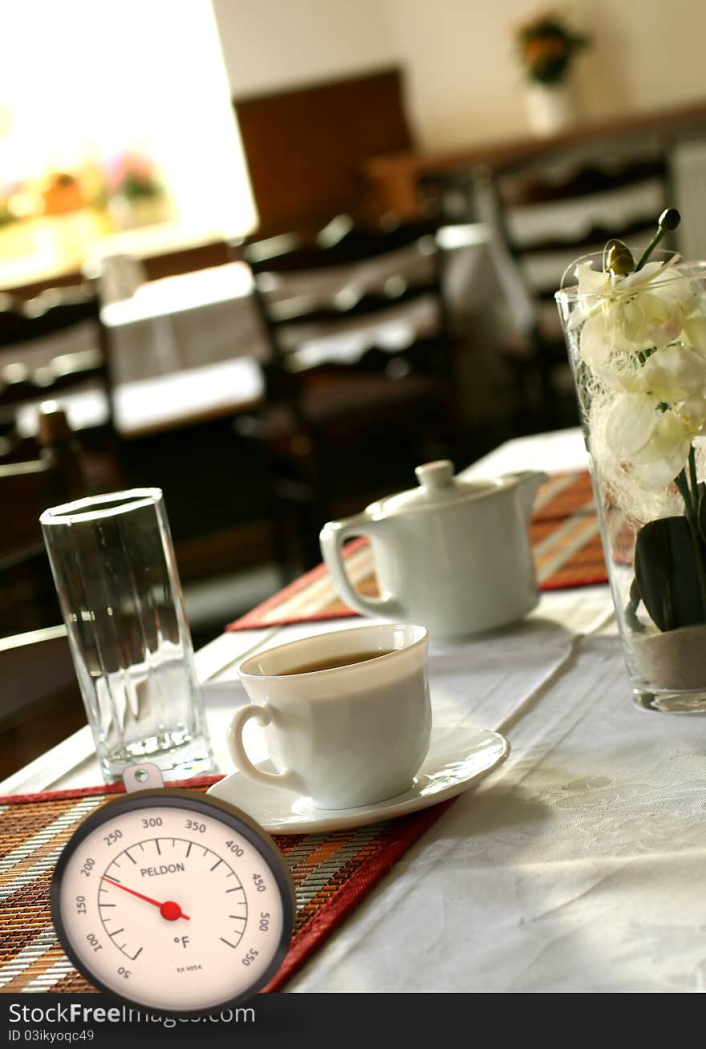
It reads 200 °F
